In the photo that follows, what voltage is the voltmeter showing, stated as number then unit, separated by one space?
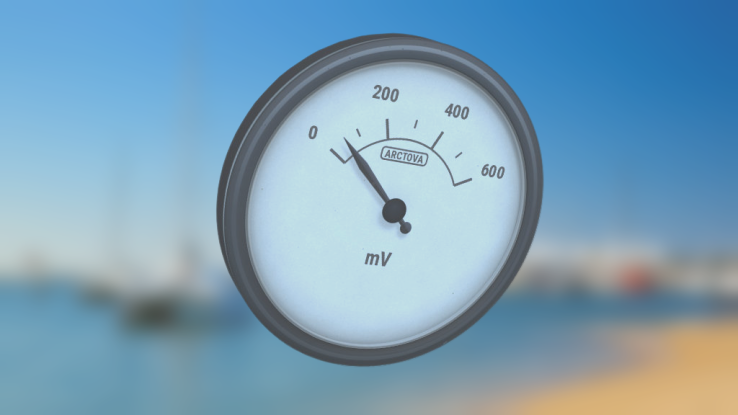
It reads 50 mV
